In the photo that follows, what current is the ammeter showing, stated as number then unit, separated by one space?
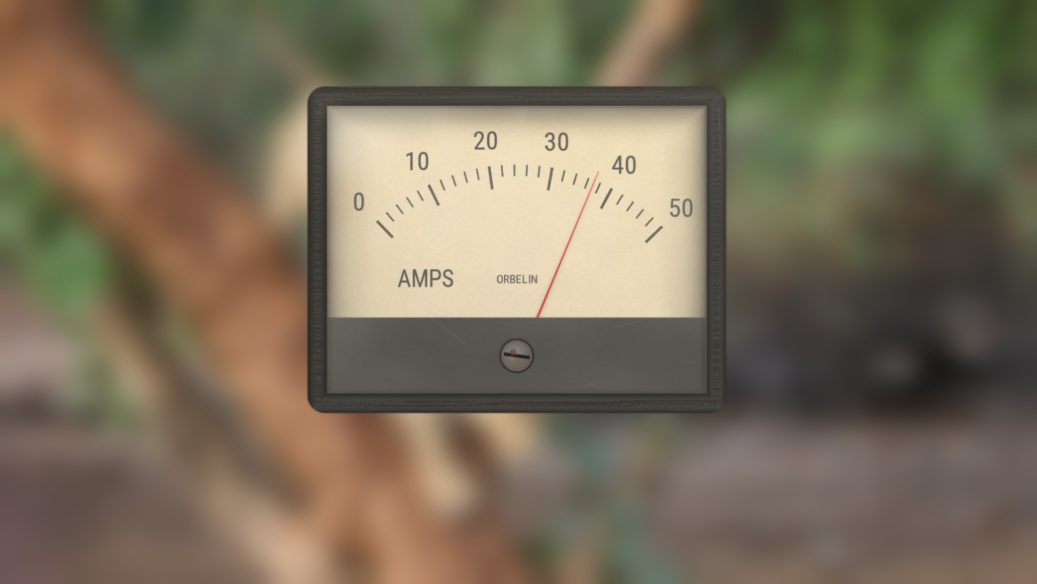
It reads 37 A
